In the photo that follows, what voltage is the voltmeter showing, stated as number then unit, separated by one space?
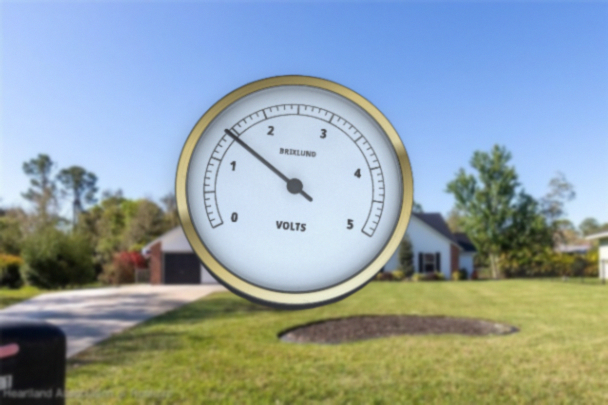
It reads 1.4 V
